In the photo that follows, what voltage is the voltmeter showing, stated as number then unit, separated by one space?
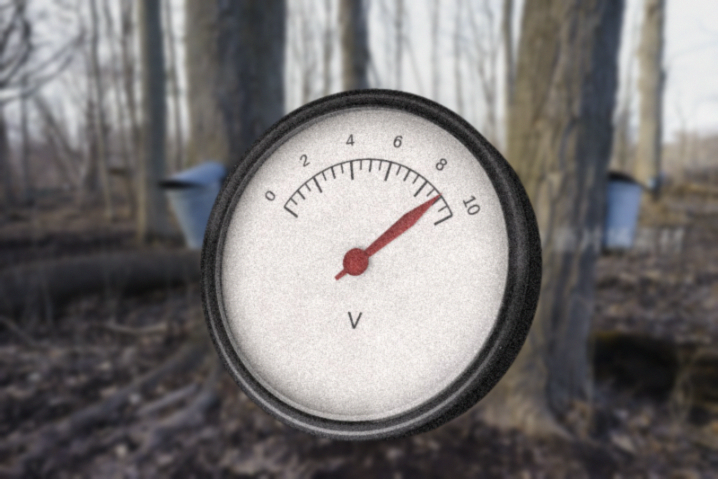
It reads 9 V
